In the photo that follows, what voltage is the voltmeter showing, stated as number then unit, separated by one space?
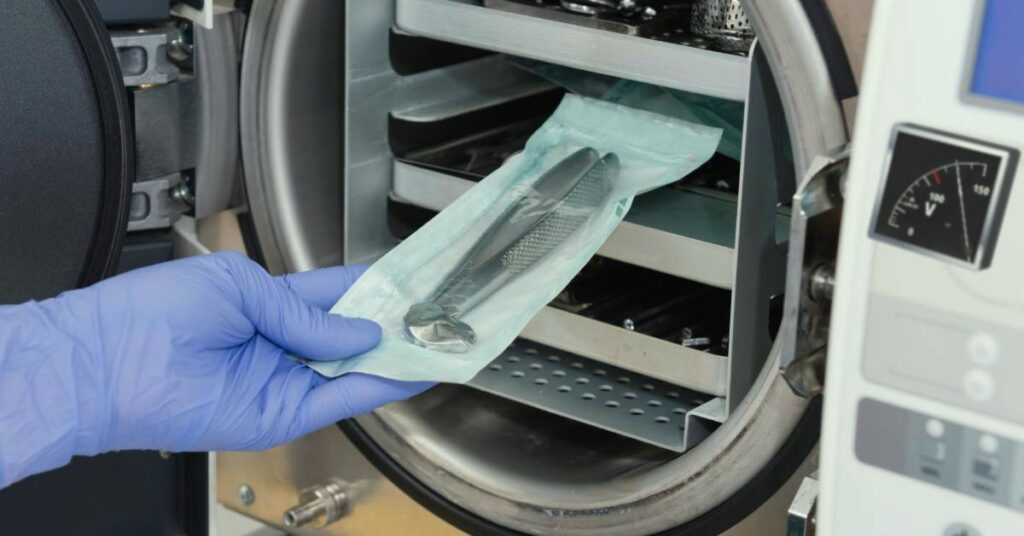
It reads 130 V
